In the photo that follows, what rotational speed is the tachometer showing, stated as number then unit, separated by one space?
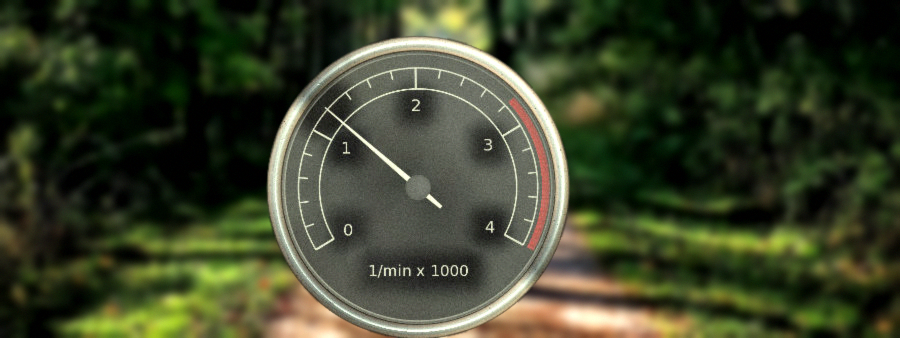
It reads 1200 rpm
